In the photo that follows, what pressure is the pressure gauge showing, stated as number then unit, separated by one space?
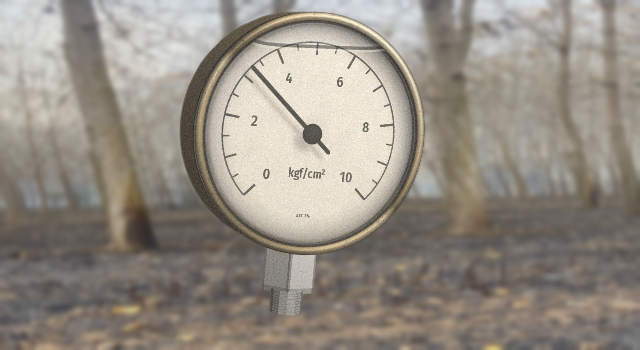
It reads 3.25 kg/cm²
